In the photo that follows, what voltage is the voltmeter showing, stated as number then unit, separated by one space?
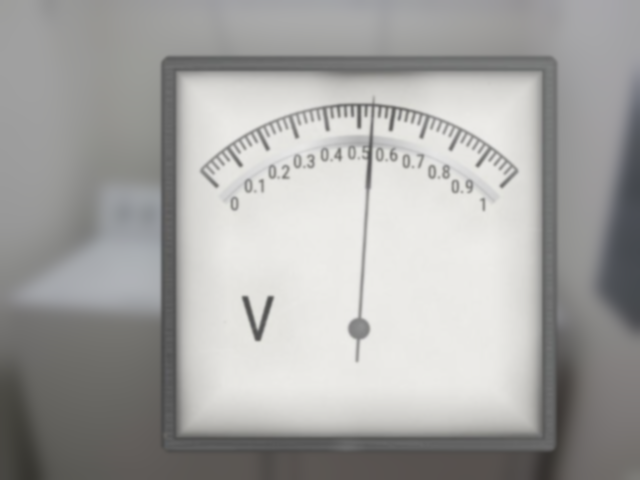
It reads 0.54 V
